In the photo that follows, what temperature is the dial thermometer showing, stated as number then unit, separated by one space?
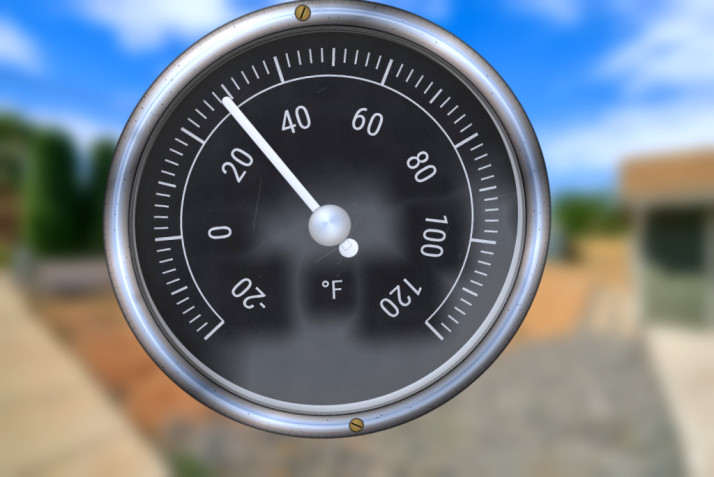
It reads 29 °F
